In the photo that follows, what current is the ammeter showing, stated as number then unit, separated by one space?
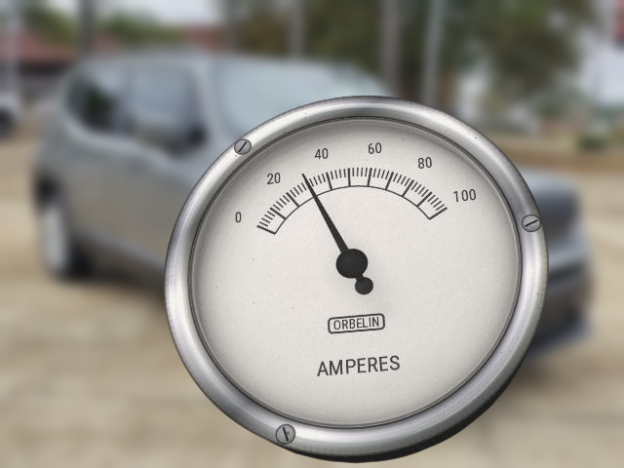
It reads 30 A
